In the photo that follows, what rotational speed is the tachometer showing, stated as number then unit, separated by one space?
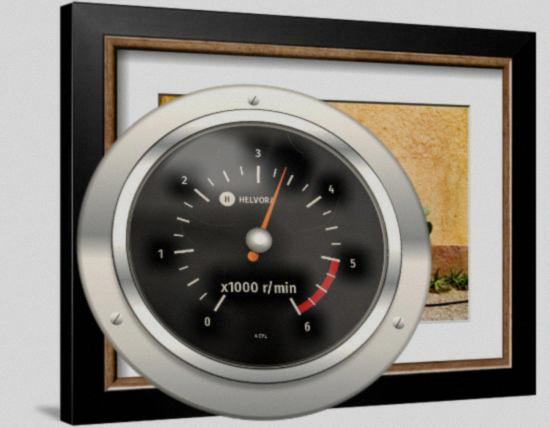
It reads 3375 rpm
